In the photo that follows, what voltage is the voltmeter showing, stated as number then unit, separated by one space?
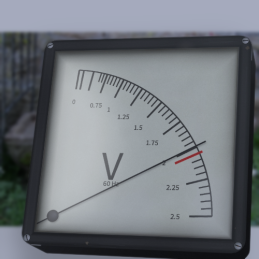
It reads 2 V
